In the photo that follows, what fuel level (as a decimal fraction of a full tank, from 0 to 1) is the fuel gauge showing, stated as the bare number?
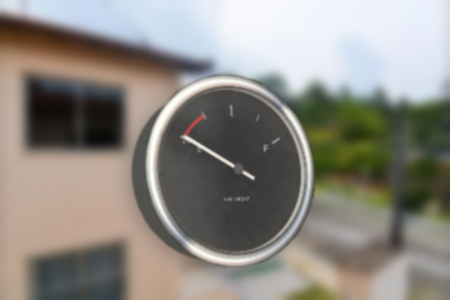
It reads 0
